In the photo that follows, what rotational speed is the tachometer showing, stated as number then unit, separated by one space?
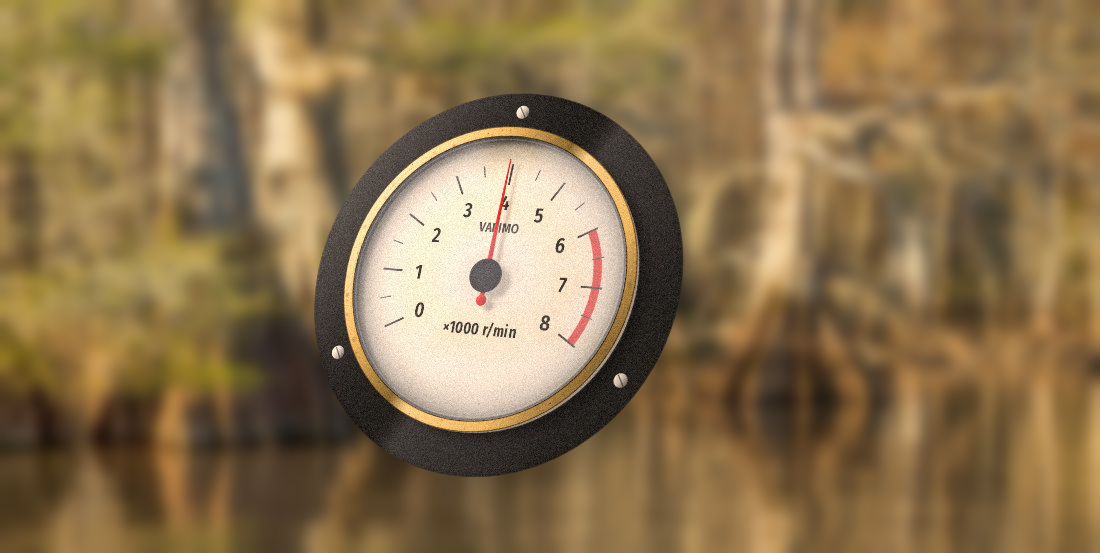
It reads 4000 rpm
